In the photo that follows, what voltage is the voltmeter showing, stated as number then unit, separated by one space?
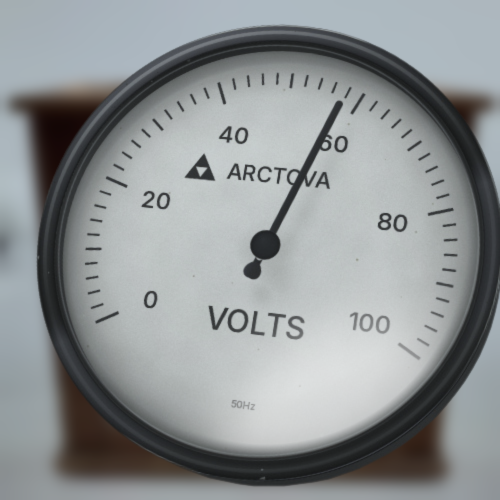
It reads 58 V
